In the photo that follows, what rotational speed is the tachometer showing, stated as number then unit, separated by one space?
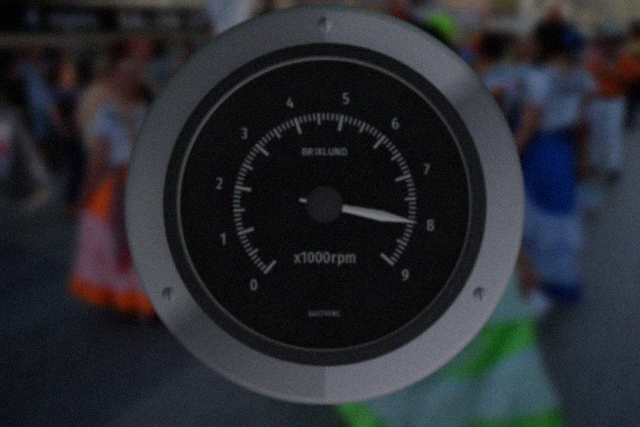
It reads 8000 rpm
